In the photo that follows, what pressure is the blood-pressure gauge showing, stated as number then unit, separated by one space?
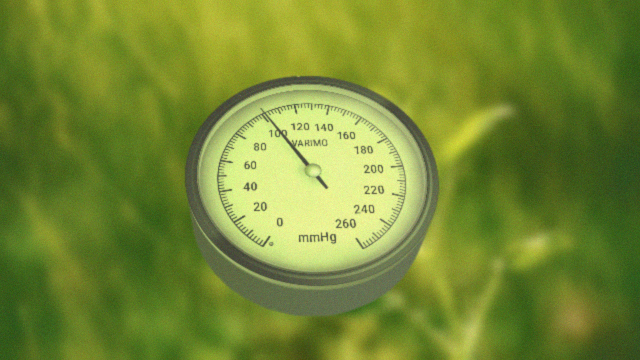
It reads 100 mmHg
